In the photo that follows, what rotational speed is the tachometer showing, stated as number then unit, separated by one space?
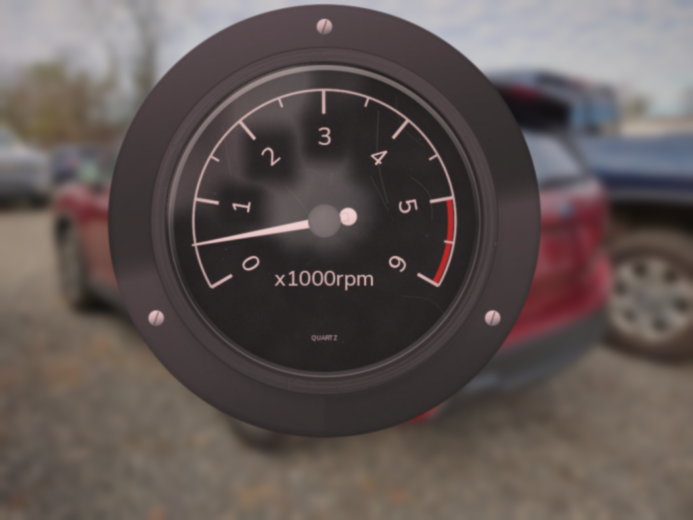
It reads 500 rpm
